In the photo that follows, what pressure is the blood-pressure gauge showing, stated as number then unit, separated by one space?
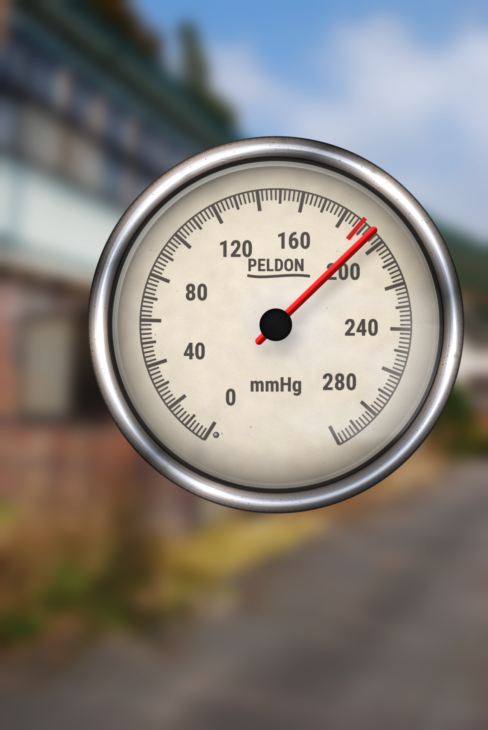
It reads 194 mmHg
